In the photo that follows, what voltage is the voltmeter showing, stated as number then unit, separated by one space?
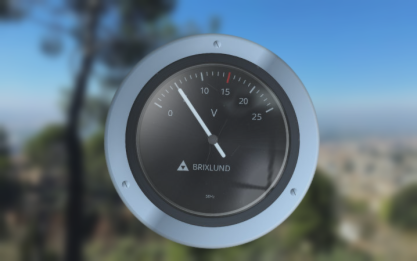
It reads 5 V
